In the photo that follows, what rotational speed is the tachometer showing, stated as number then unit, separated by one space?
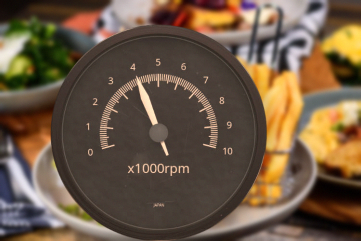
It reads 4000 rpm
